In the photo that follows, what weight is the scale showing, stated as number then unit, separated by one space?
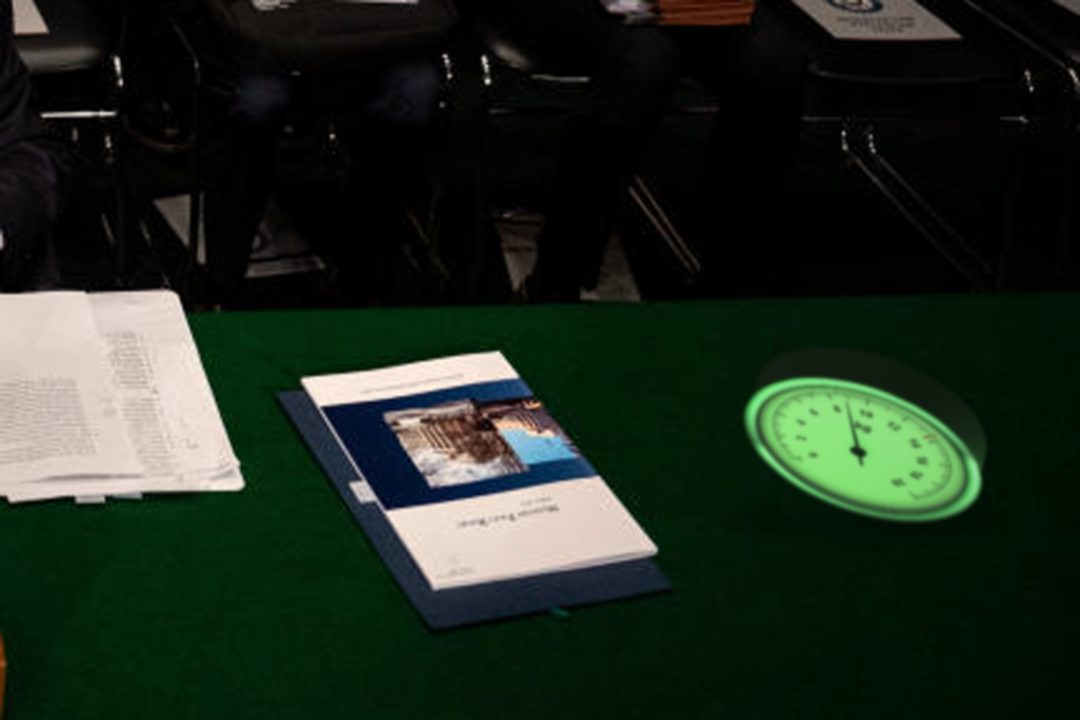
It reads 9 kg
